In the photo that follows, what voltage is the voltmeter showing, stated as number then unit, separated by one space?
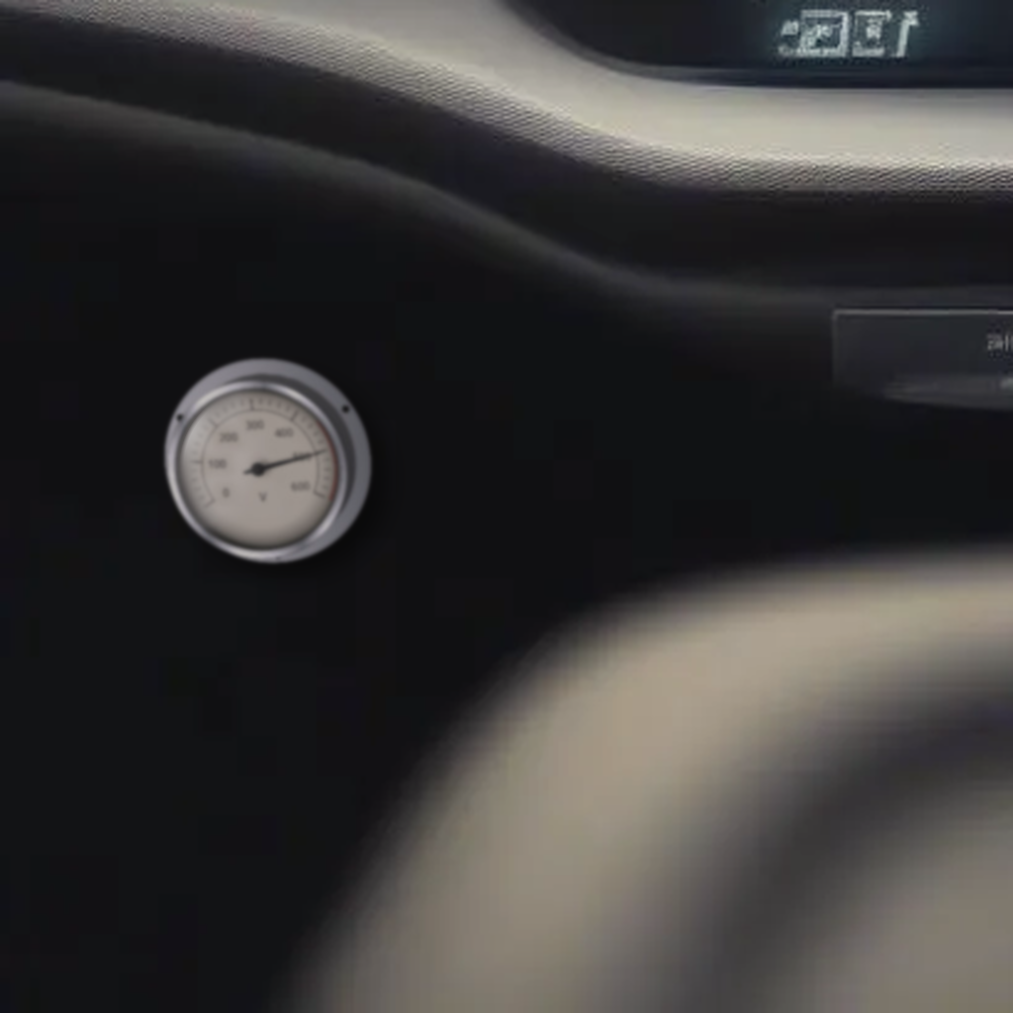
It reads 500 V
